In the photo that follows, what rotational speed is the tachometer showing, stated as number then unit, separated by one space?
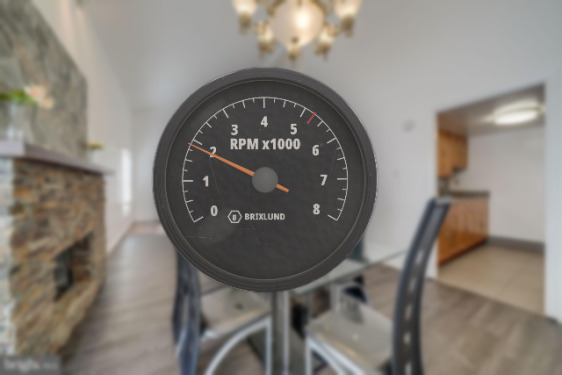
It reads 1875 rpm
